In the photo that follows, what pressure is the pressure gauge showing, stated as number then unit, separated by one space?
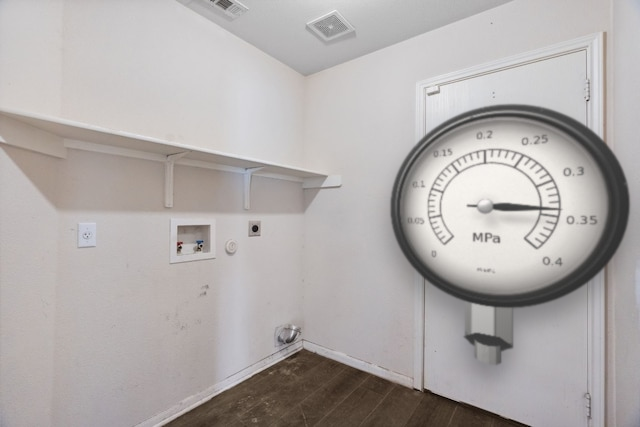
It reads 0.34 MPa
